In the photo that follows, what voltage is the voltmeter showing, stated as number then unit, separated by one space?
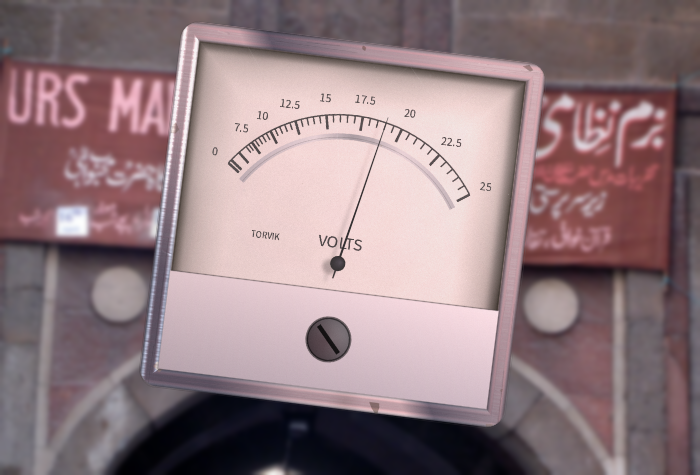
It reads 19 V
